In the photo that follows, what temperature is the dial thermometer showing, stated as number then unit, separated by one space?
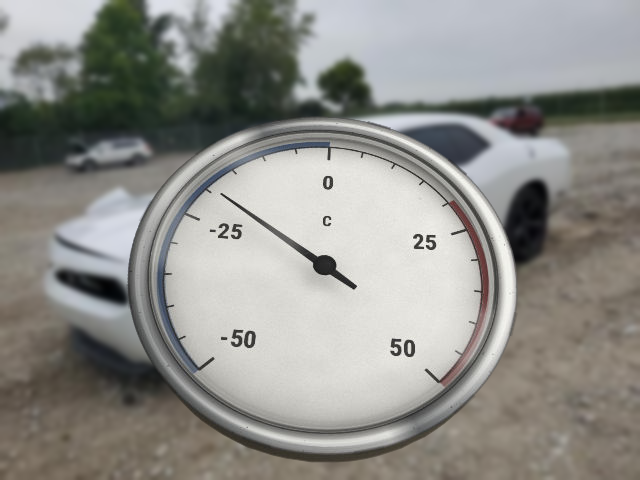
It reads -20 °C
